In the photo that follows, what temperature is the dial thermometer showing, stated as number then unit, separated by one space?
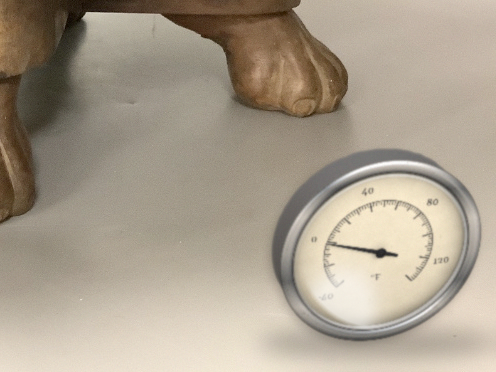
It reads 0 °F
